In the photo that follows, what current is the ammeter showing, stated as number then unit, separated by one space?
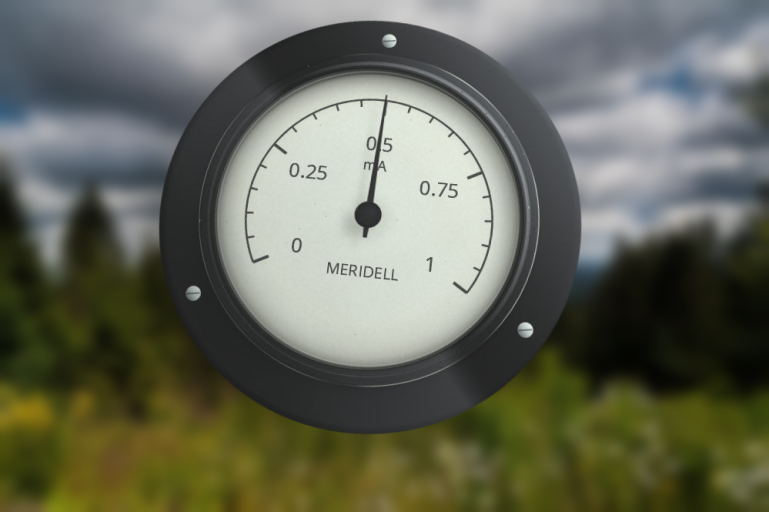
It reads 0.5 mA
